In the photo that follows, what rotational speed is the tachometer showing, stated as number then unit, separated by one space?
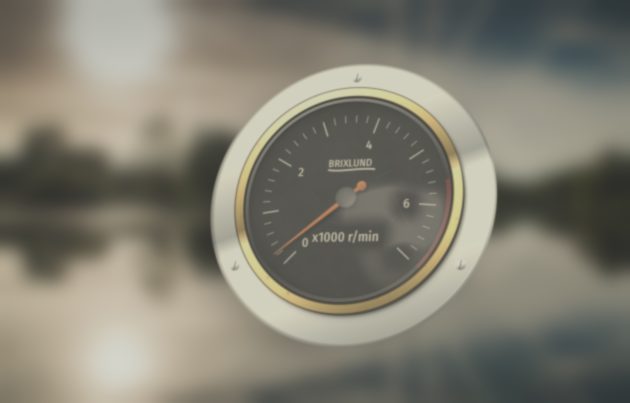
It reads 200 rpm
